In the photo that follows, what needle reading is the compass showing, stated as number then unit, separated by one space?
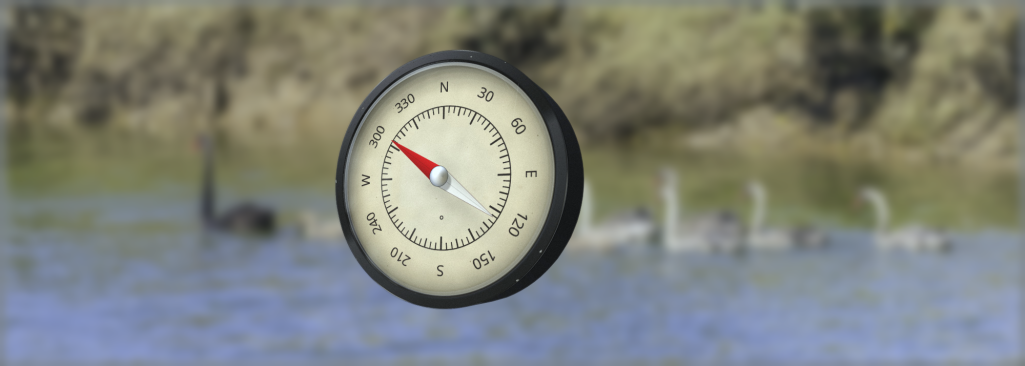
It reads 305 °
